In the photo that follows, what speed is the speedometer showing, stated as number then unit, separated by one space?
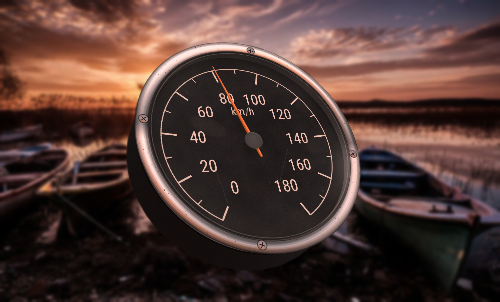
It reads 80 km/h
